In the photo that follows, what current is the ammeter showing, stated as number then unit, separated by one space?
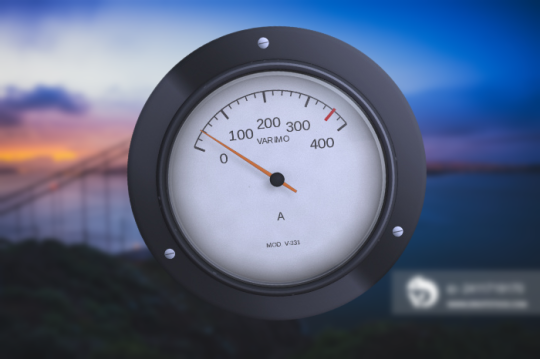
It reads 40 A
